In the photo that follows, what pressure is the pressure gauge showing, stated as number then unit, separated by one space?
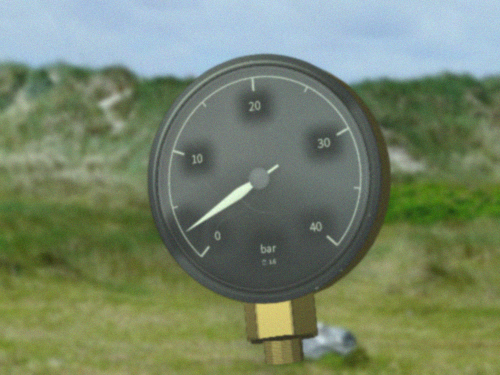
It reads 2.5 bar
